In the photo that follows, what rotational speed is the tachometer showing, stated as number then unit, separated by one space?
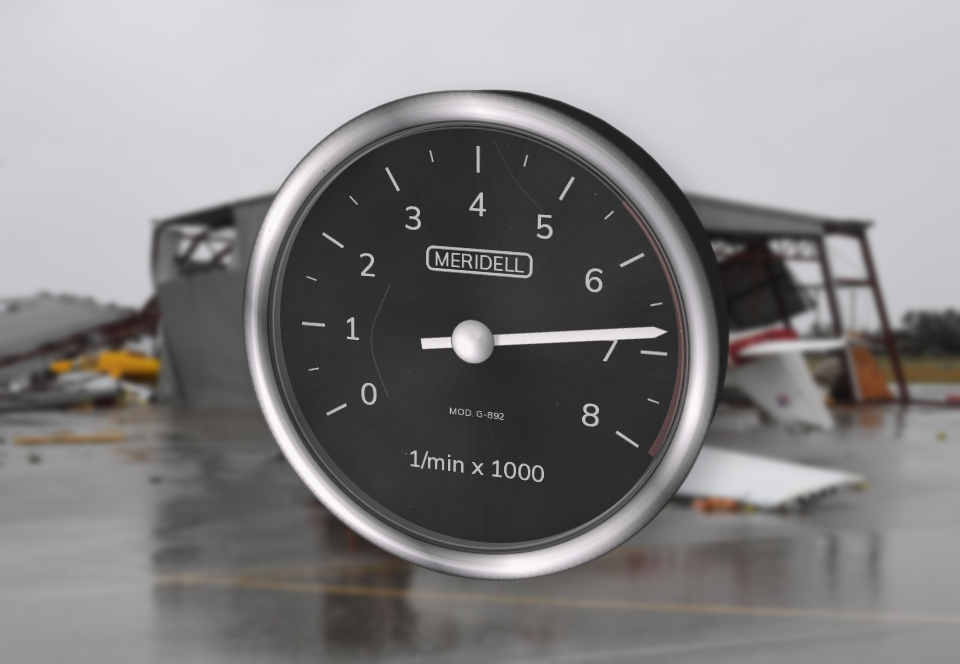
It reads 6750 rpm
